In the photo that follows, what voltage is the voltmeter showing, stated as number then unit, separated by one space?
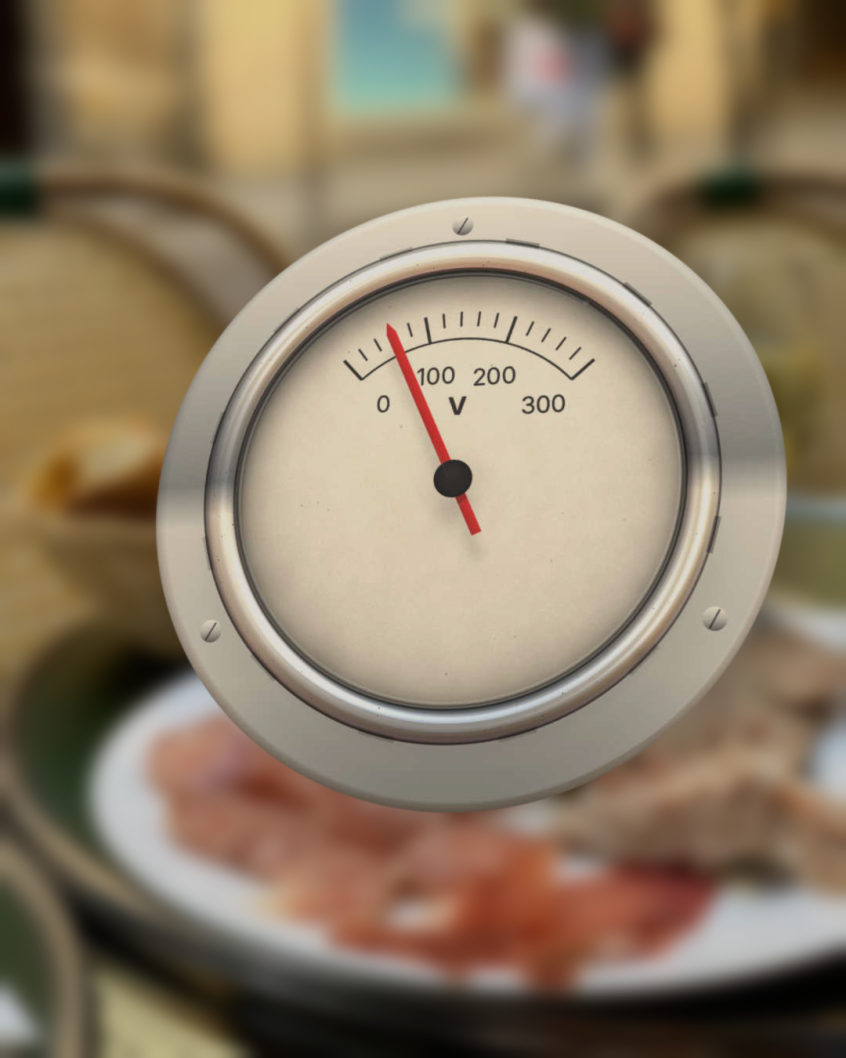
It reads 60 V
